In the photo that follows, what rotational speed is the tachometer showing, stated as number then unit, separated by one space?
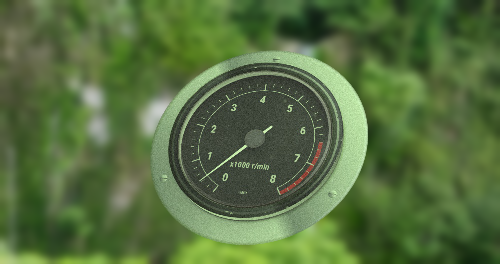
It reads 400 rpm
